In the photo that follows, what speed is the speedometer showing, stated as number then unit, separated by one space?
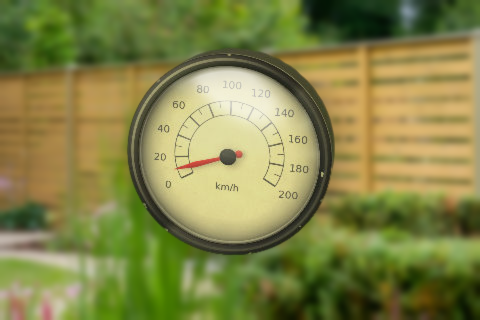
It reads 10 km/h
